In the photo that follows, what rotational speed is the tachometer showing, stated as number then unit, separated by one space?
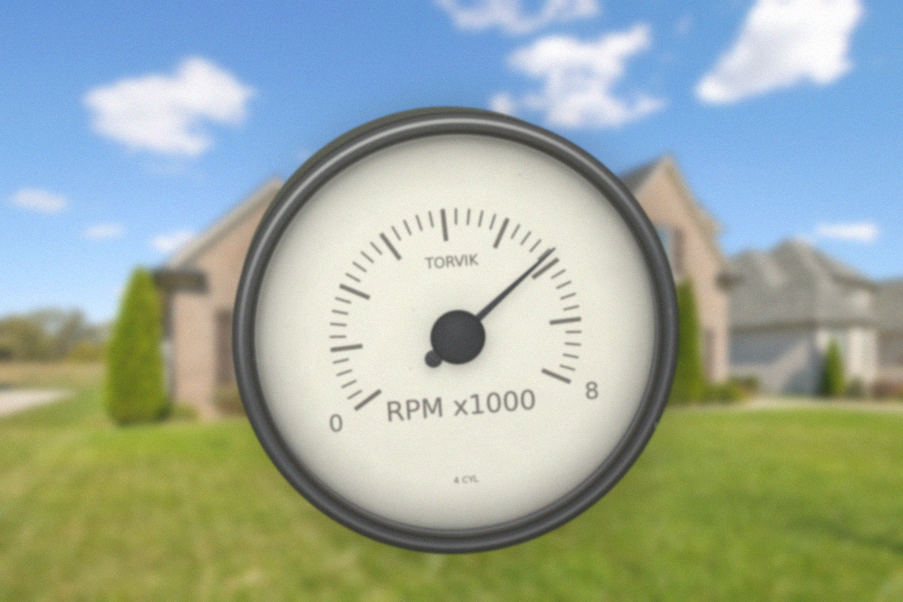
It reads 5800 rpm
